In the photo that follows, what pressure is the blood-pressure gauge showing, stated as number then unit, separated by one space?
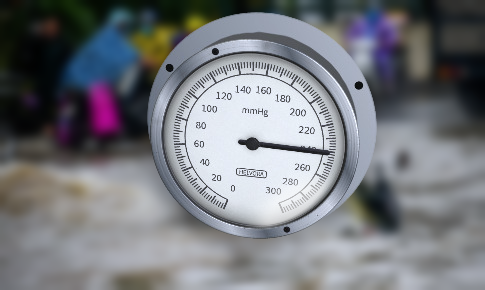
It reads 240 mmHg
